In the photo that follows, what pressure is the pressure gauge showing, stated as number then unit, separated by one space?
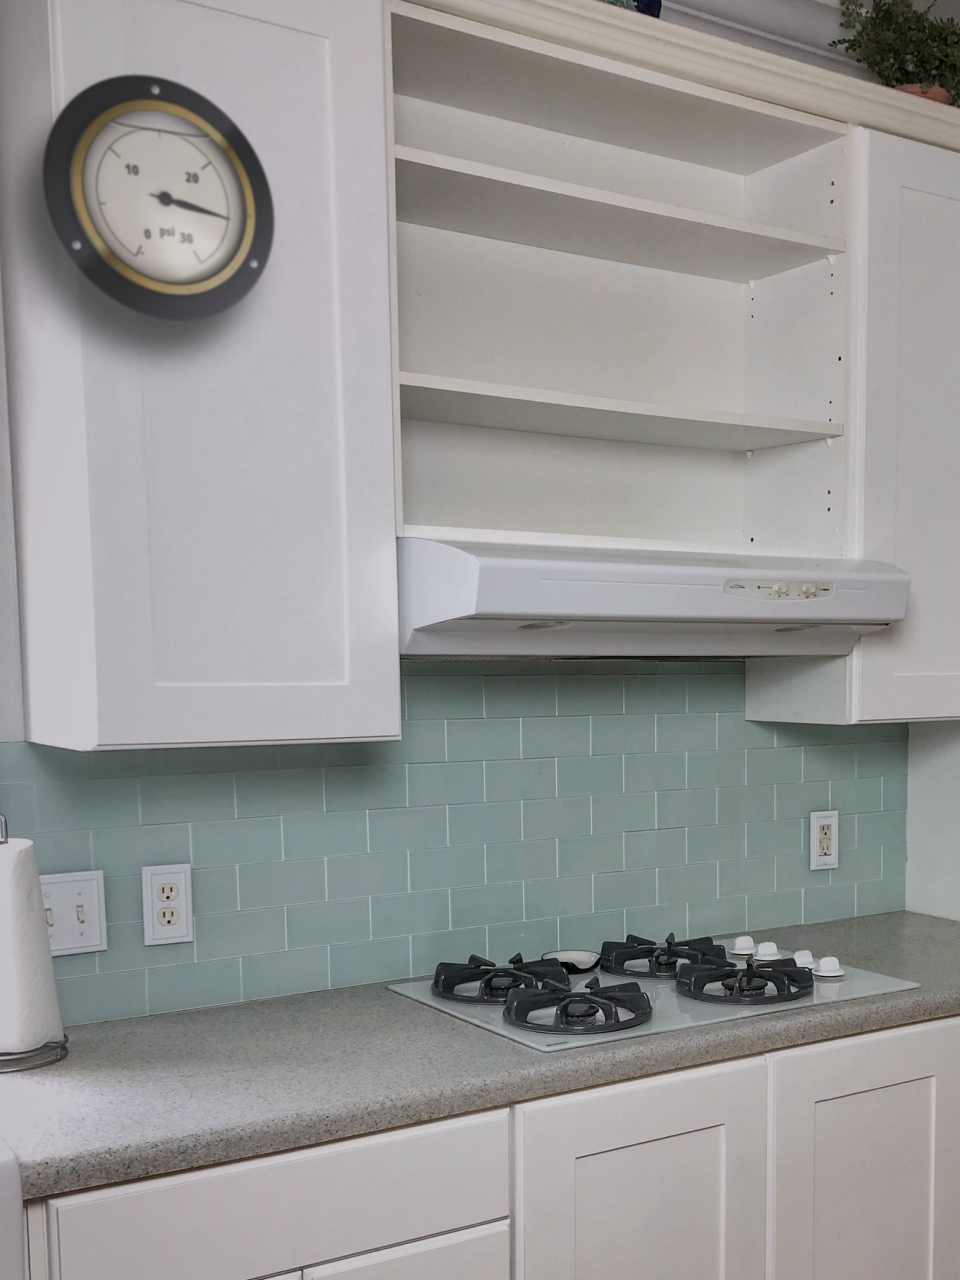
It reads 25 psi
